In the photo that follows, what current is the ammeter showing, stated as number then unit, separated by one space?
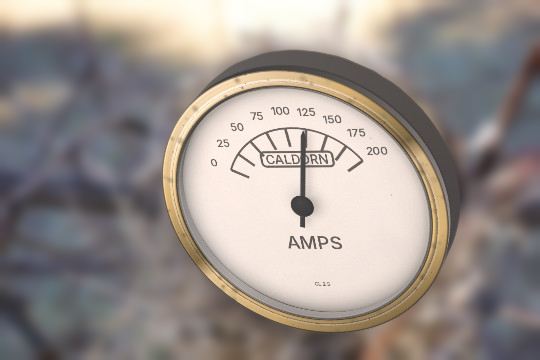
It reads 125 A
